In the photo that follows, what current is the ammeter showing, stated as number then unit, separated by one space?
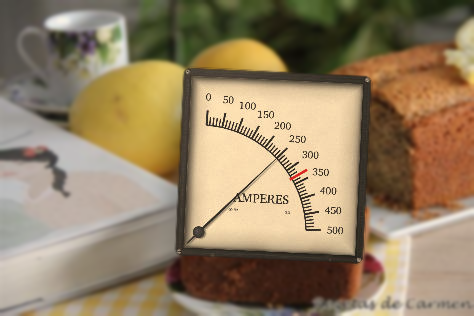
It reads 250 A
